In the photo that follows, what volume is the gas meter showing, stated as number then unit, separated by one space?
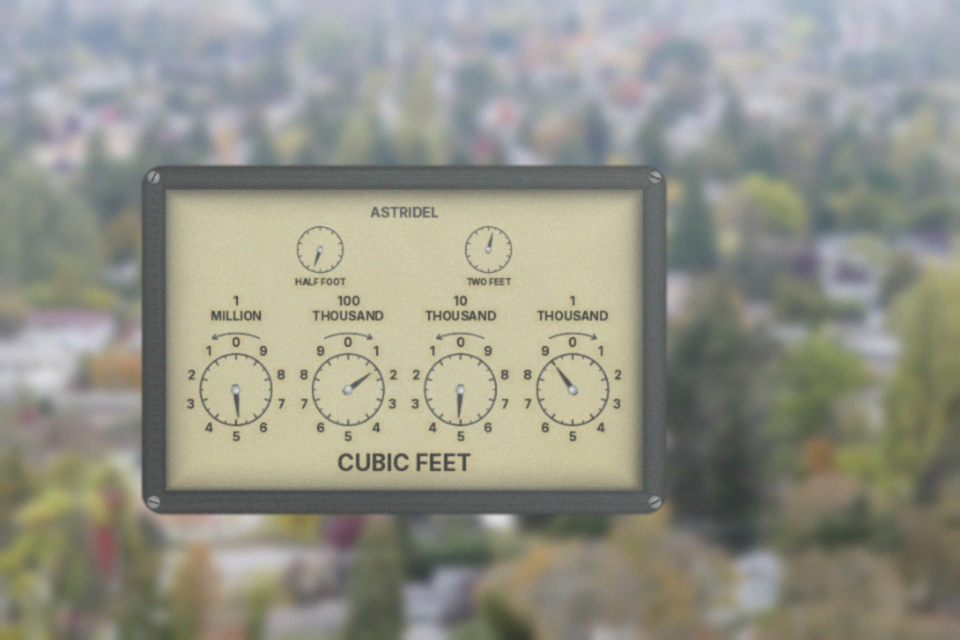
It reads 514900 ft³
